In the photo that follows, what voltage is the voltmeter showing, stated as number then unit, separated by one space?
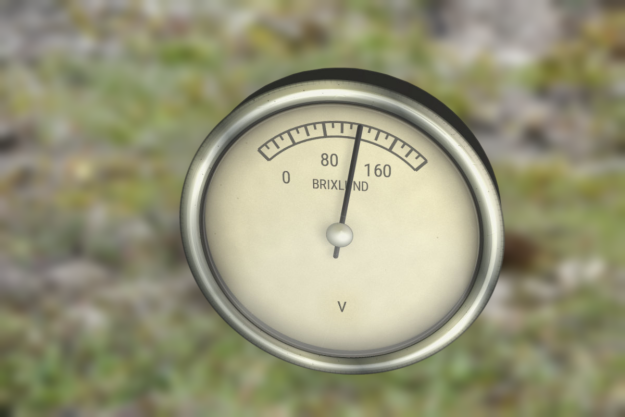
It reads 120 V
